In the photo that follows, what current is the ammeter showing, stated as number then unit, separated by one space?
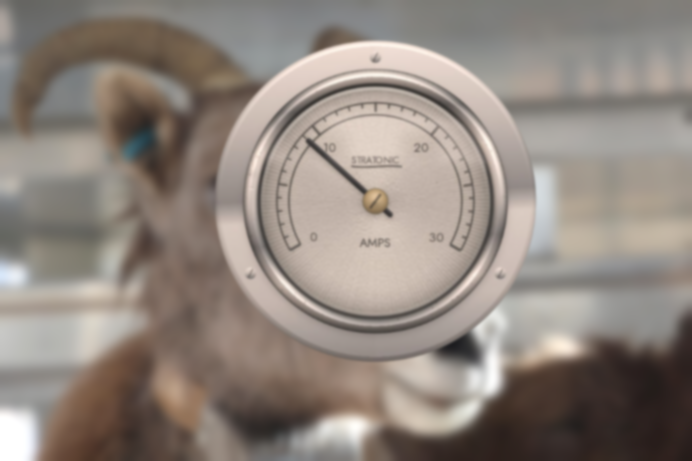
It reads 9 A
